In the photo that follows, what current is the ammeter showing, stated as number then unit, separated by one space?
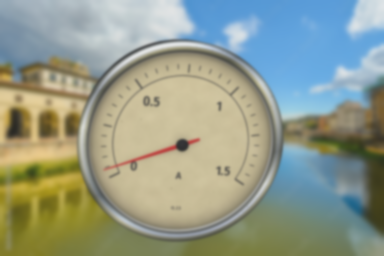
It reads 0.05 A
